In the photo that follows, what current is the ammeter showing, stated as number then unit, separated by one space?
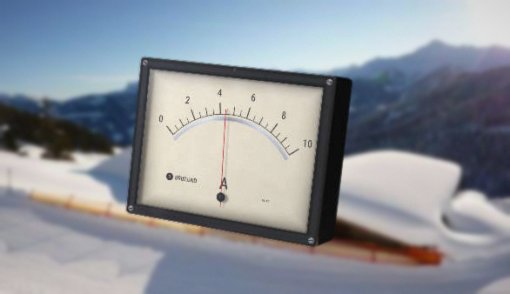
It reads 4.5 A
